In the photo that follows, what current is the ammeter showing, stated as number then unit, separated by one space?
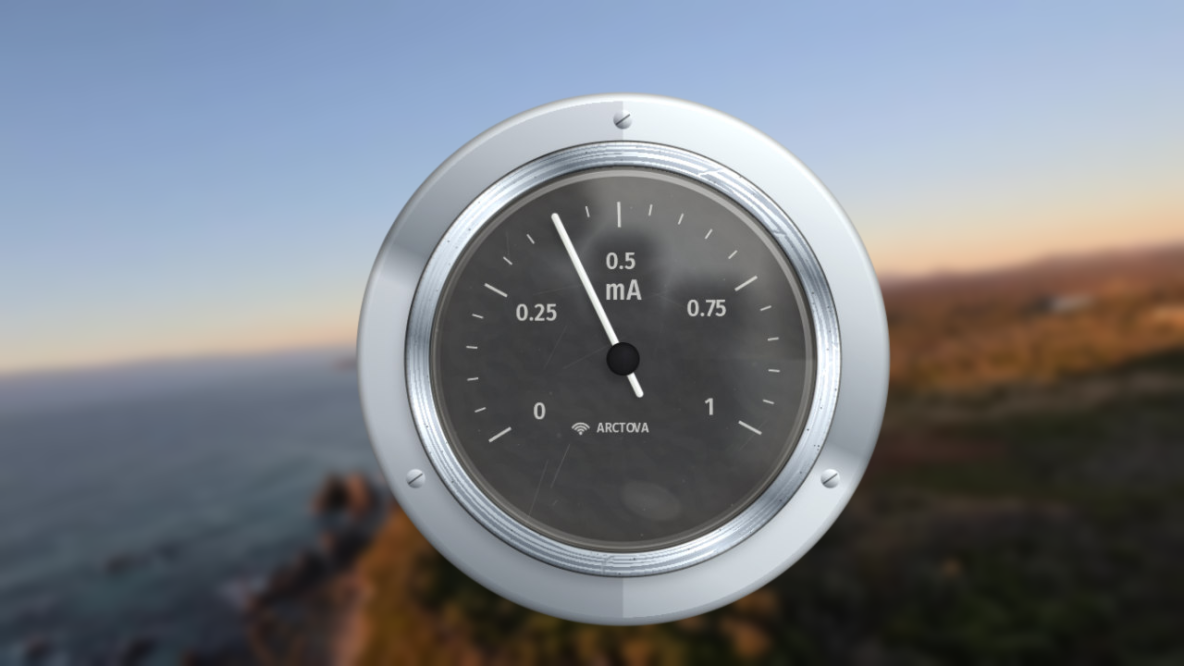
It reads 0.4 mA
